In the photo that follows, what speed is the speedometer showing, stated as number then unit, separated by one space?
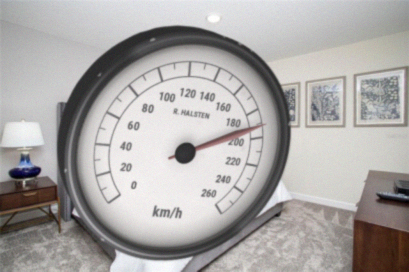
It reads 190 km/h
